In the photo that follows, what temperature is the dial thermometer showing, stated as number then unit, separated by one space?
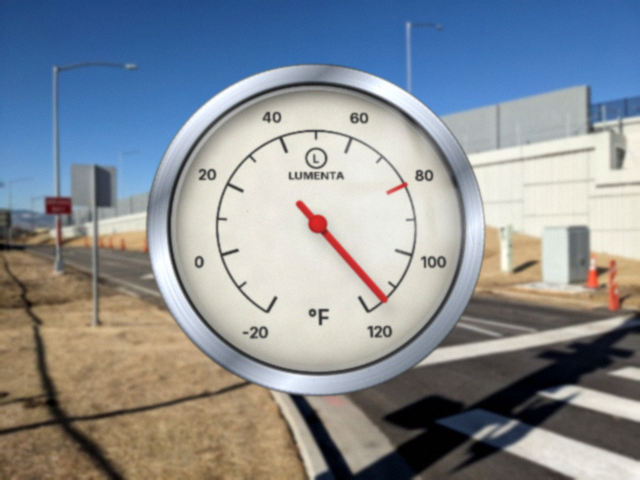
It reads 115 °F
